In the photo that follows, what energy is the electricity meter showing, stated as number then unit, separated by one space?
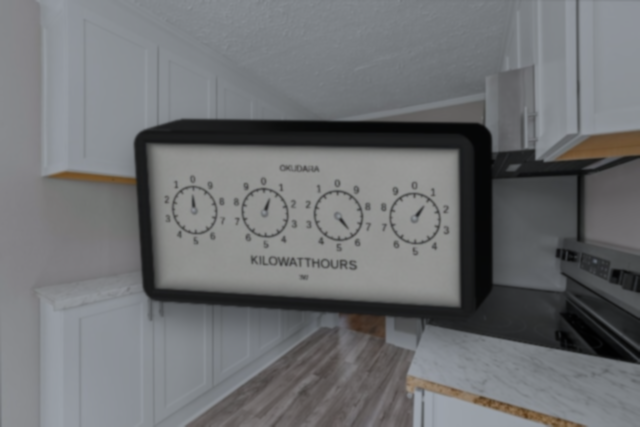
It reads 61 kWh
